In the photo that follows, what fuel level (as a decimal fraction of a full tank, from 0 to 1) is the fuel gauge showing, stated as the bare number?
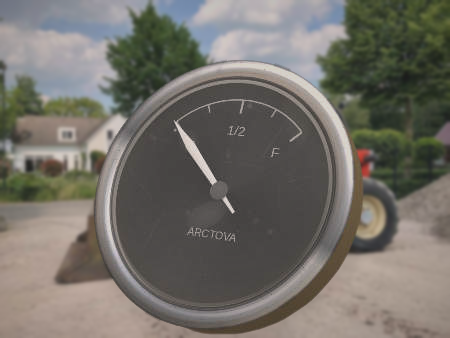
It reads 0
